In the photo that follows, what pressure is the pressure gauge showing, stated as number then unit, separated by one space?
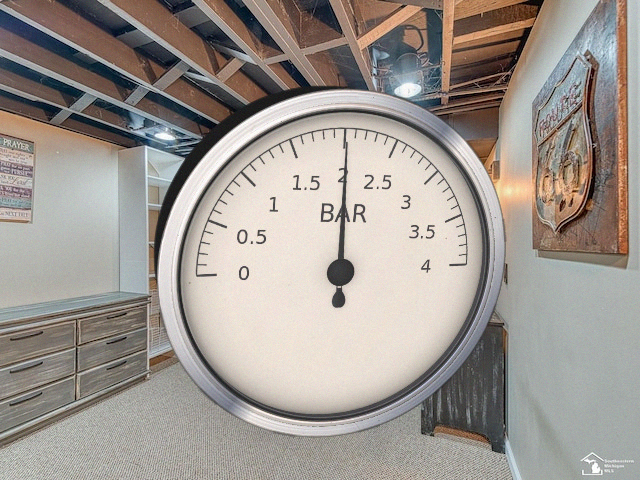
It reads 2 bar
